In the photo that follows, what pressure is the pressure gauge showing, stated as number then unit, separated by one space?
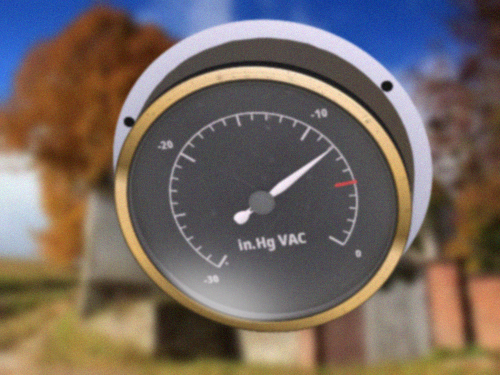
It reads -8 inHg
